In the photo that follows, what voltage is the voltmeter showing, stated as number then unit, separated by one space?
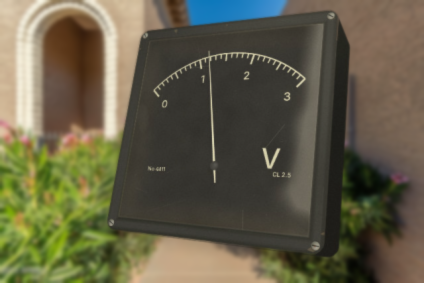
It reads 1.2 V
